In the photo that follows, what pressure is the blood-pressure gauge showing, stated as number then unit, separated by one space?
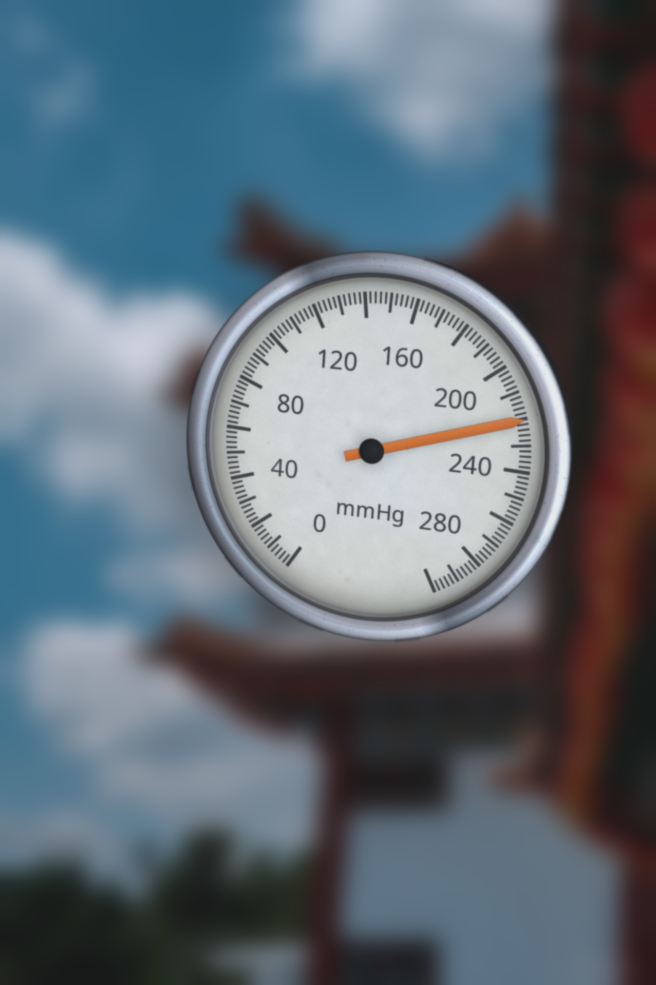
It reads 220 mmHg
